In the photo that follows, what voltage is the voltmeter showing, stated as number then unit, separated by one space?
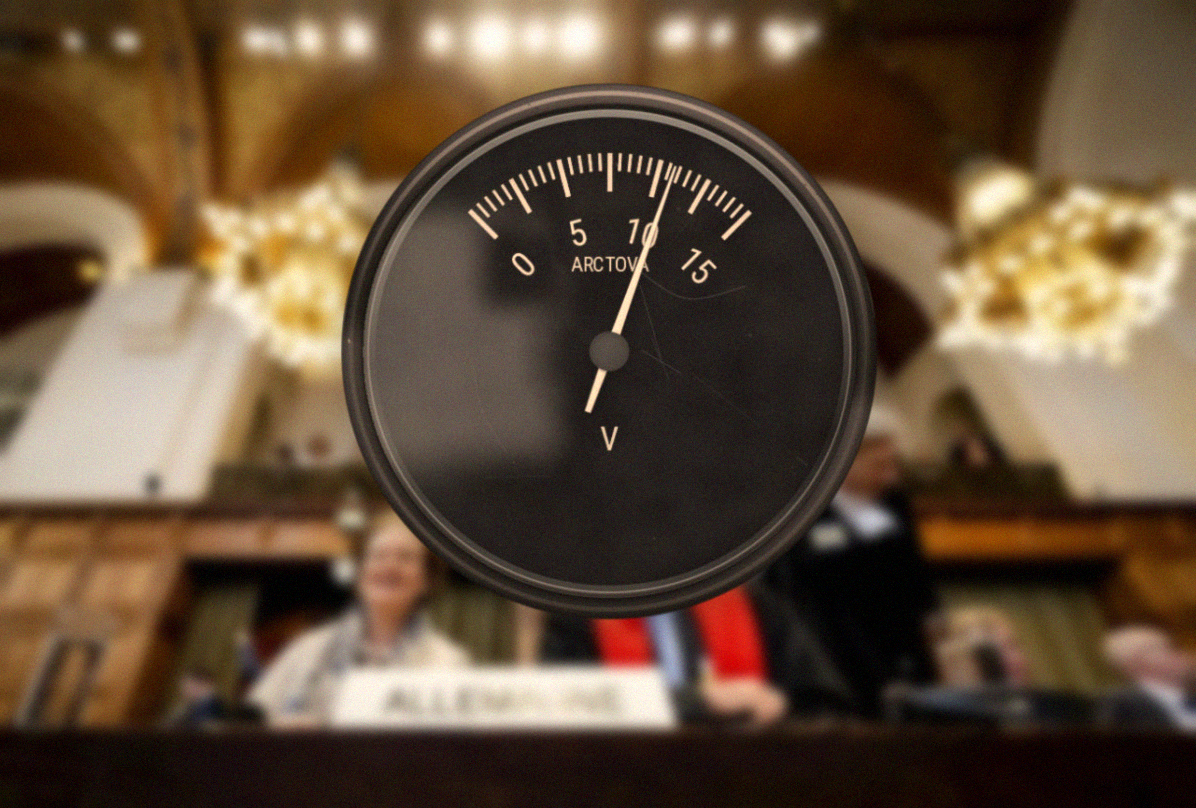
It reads 10.75 V
